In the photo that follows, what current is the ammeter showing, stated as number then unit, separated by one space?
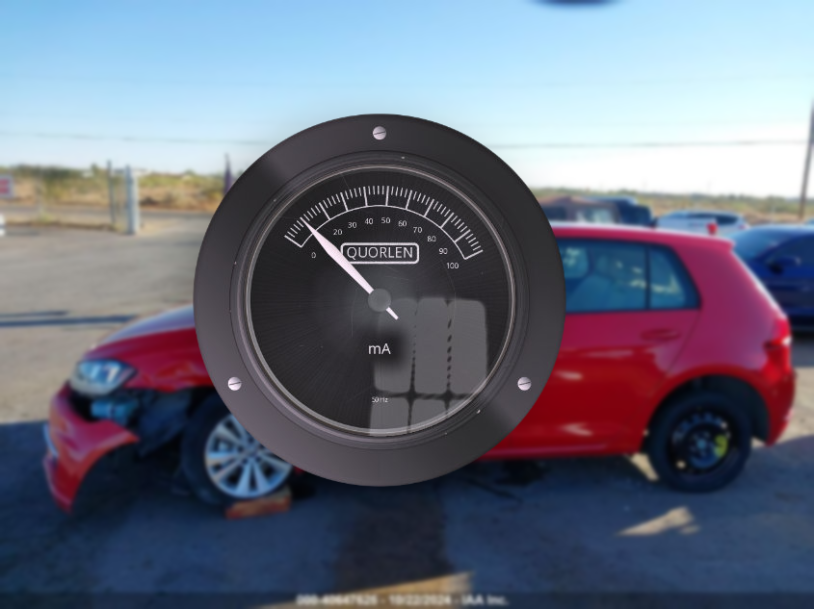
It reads 10 mA
